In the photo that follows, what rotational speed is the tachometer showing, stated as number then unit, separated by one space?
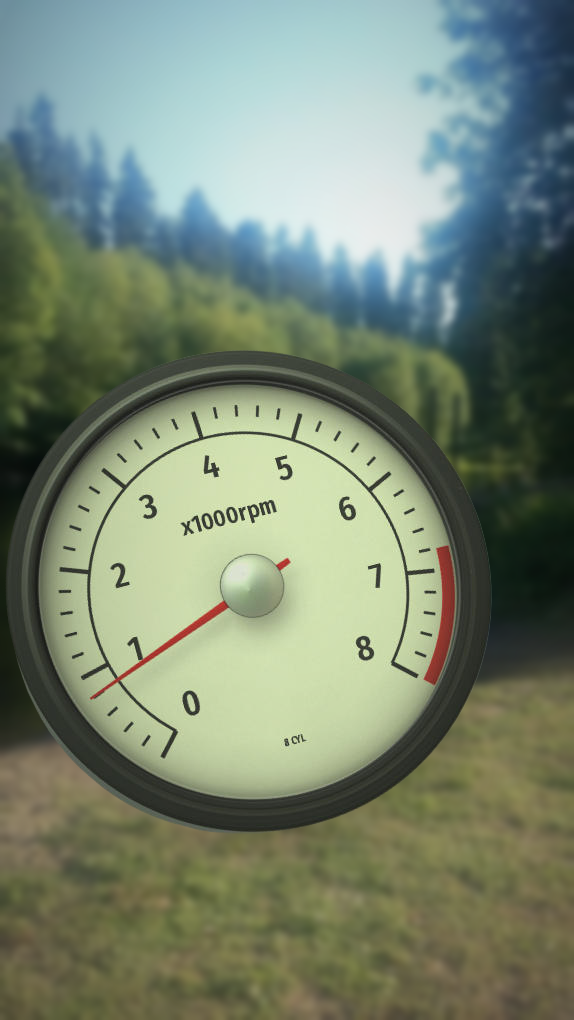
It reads 800 rpm
